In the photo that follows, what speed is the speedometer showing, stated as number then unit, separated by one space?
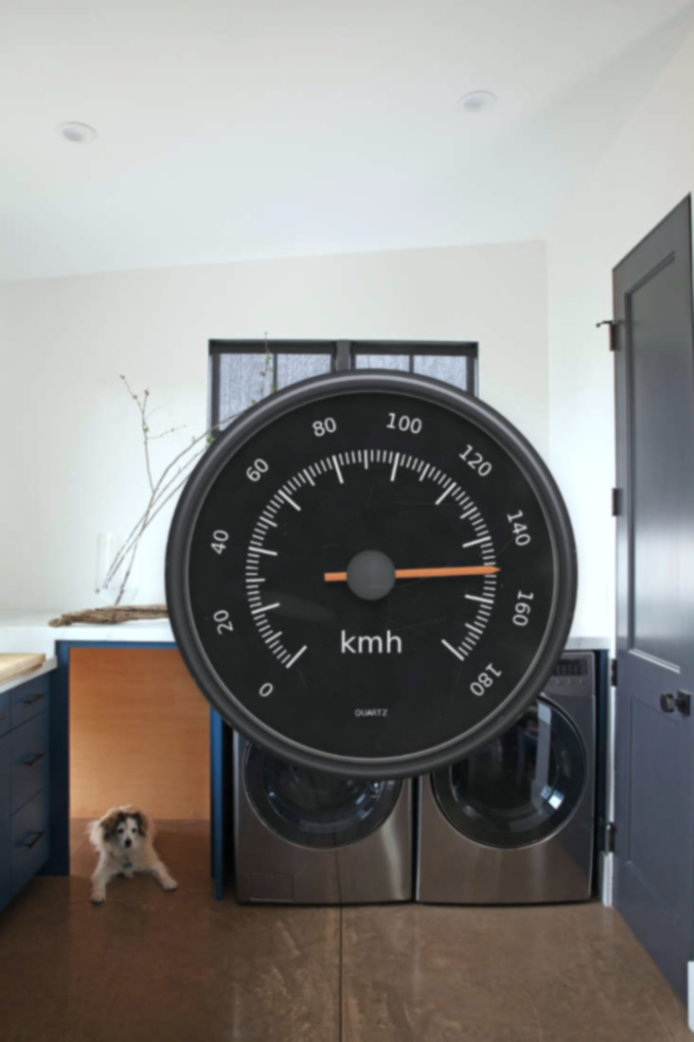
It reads 150 km/h
